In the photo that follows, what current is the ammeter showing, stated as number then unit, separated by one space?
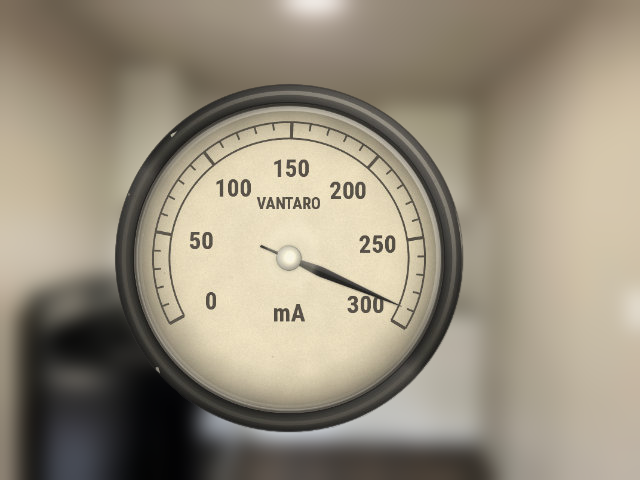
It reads 290 mA
